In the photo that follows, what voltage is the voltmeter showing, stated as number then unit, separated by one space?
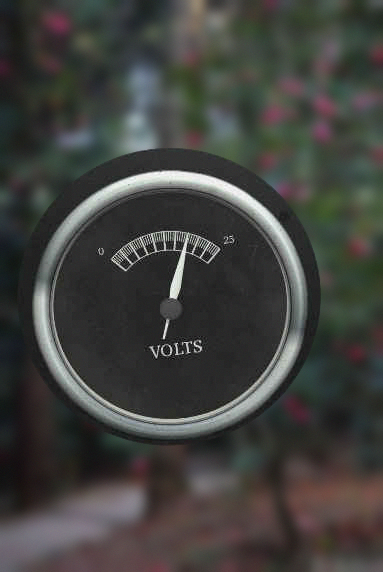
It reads 17.5 V
